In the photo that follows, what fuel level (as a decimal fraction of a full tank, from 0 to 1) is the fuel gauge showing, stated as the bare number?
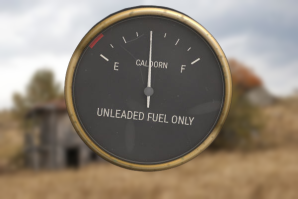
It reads 0.5
